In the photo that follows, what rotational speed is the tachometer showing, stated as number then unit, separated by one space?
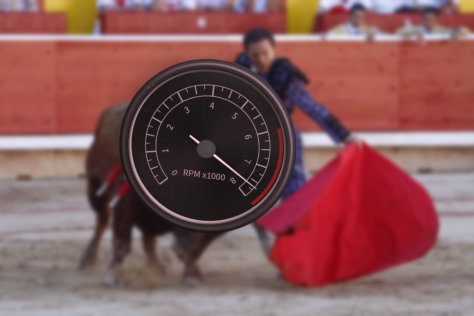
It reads 7625 rpm
